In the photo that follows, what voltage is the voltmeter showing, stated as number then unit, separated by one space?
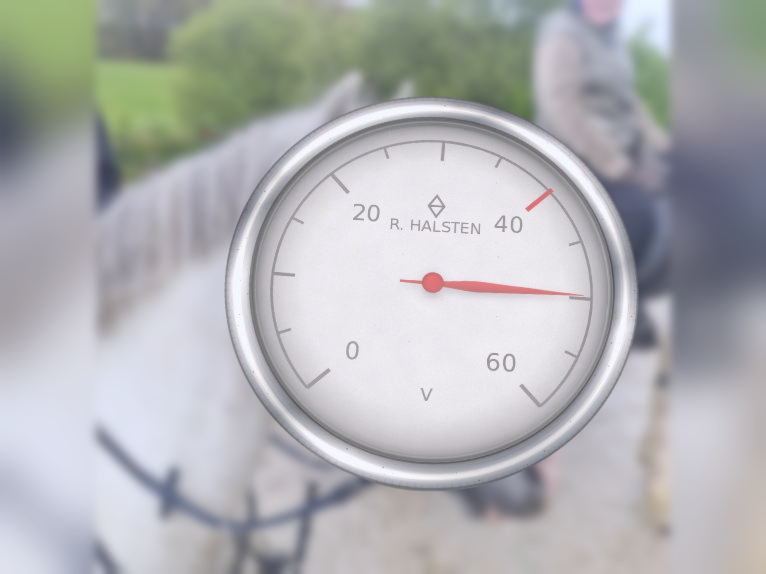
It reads 50 V
